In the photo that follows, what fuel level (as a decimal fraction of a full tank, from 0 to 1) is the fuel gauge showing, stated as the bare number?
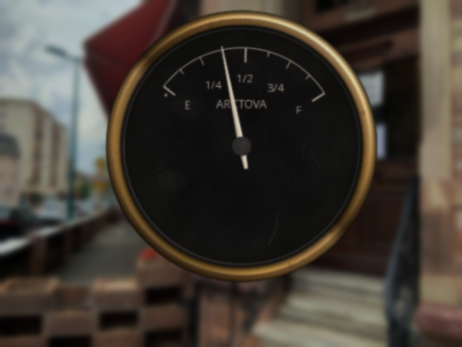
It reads 0.375
